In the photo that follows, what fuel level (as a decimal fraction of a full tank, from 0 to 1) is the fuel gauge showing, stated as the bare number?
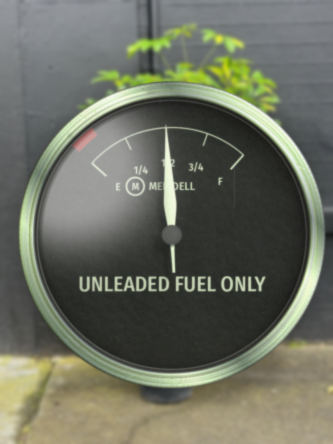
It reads 0.5
